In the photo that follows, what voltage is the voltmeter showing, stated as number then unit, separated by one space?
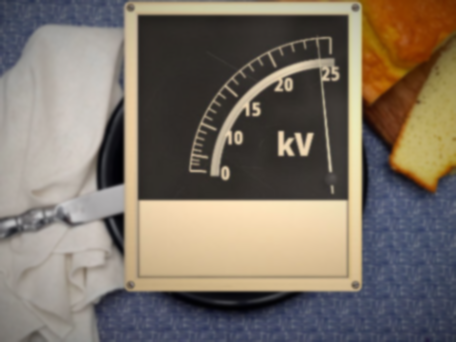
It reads 24 kV
